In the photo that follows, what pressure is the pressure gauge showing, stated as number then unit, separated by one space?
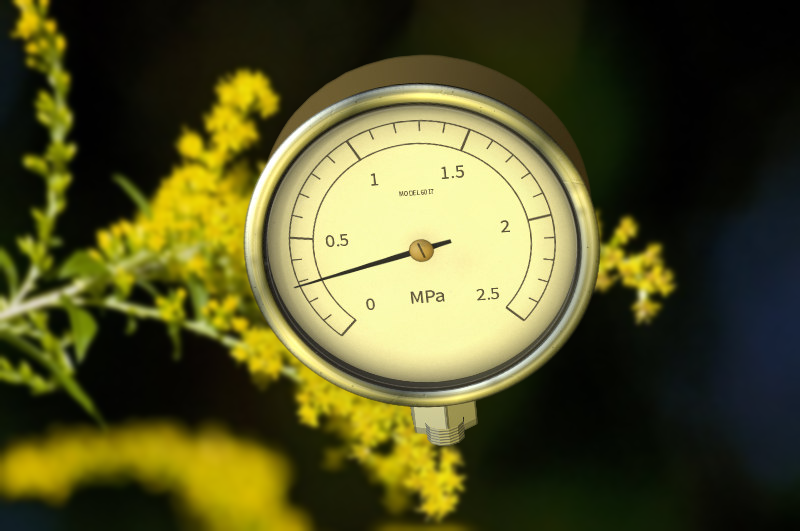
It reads 0.3 MPa
